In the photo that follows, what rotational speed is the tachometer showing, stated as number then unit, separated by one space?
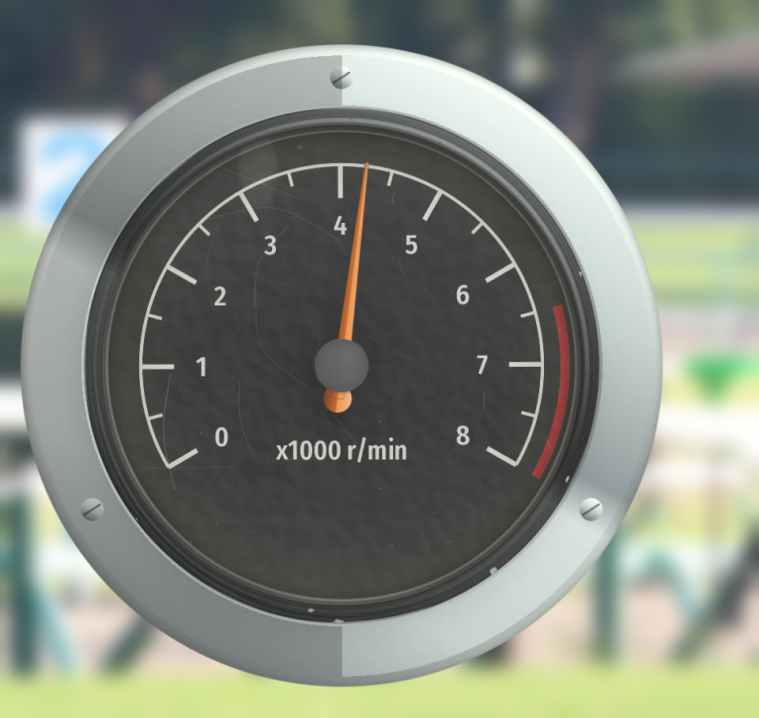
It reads 4250 rpm
